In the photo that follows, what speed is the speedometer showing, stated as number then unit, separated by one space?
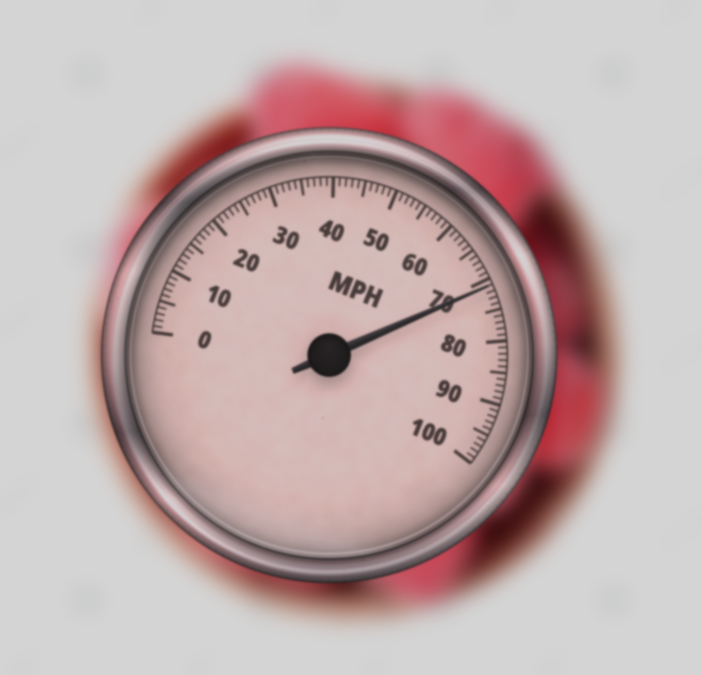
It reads 71 mph
